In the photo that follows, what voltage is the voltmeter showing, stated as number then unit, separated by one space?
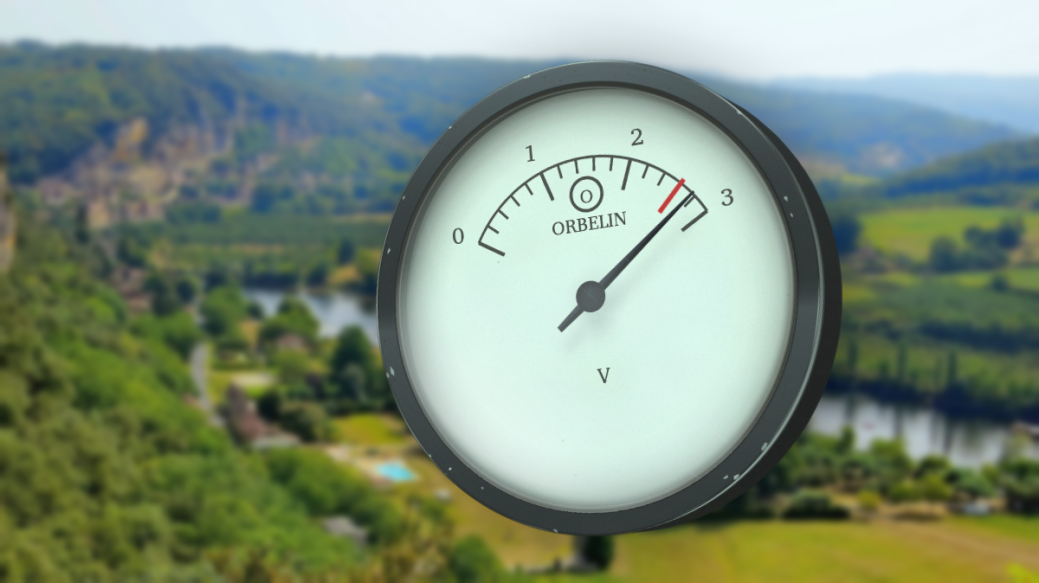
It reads 2.8 V
